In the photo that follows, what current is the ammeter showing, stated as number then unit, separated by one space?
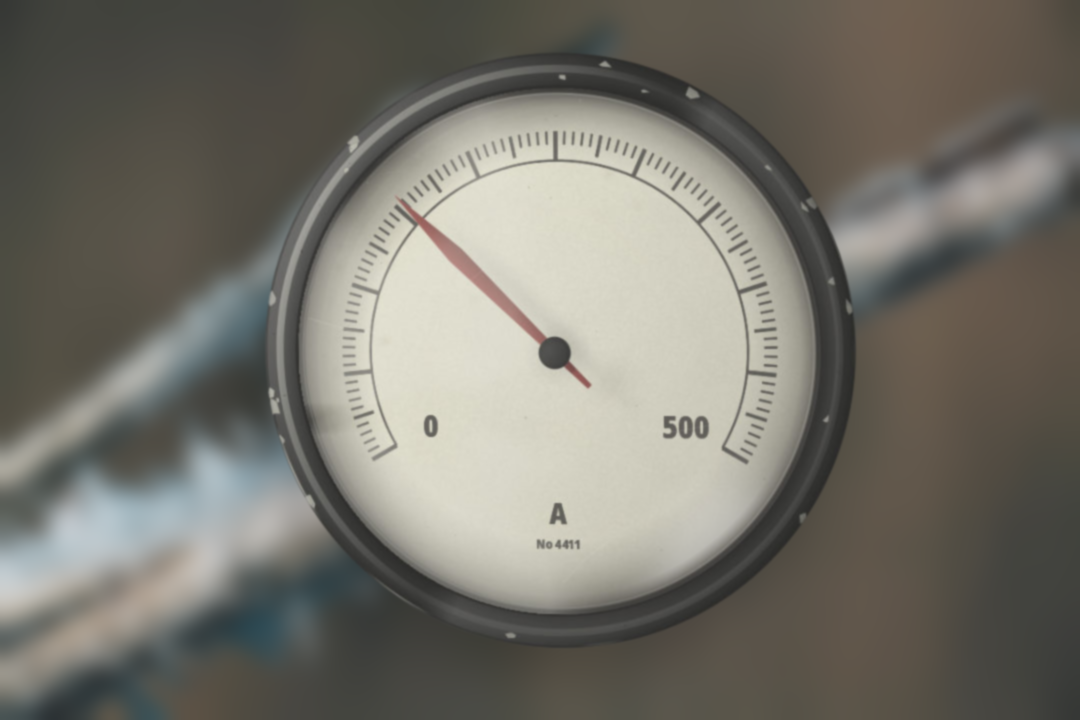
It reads 155 A
